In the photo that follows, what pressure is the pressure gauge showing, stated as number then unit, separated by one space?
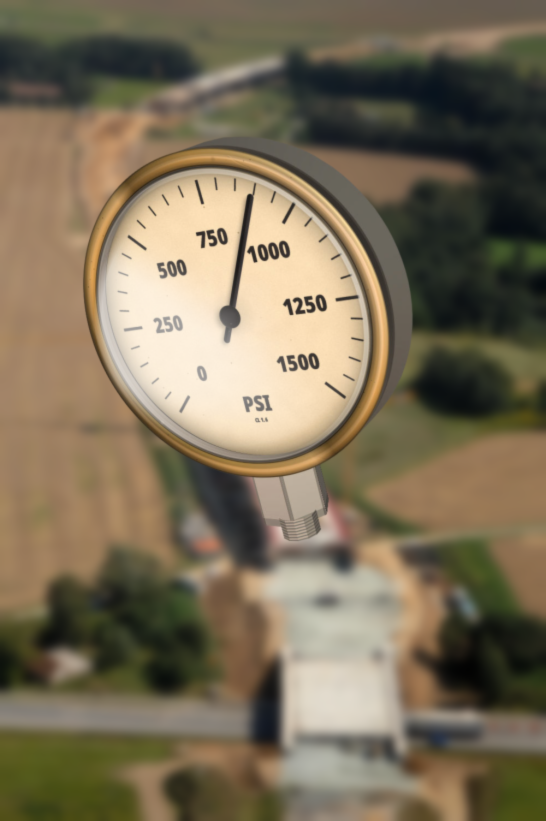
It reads 900 psi
